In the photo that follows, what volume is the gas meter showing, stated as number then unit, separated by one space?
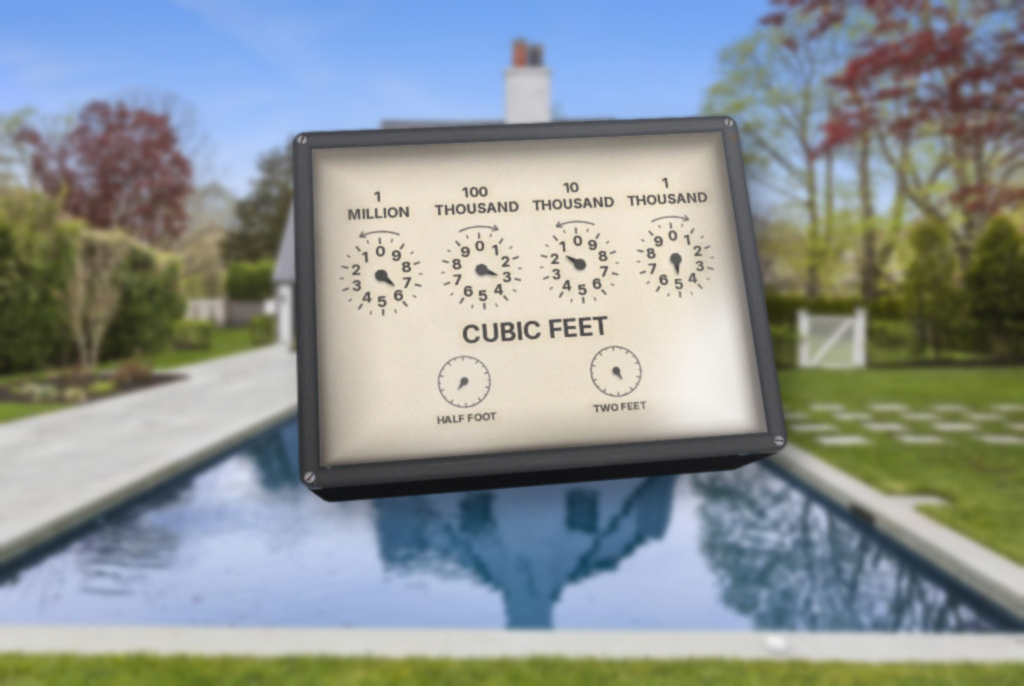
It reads 631500 ft³
